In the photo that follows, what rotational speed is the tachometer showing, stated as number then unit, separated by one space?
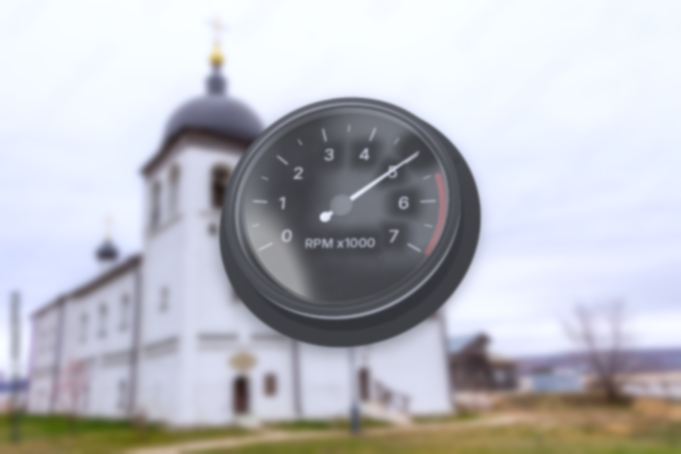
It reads 5000 rpm
